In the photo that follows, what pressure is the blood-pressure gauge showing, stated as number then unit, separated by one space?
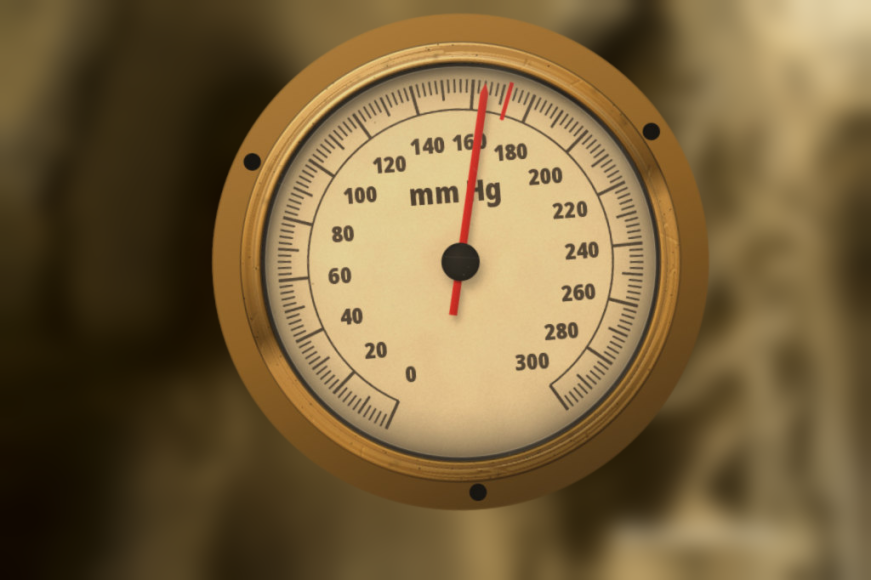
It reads 164 mmHg
